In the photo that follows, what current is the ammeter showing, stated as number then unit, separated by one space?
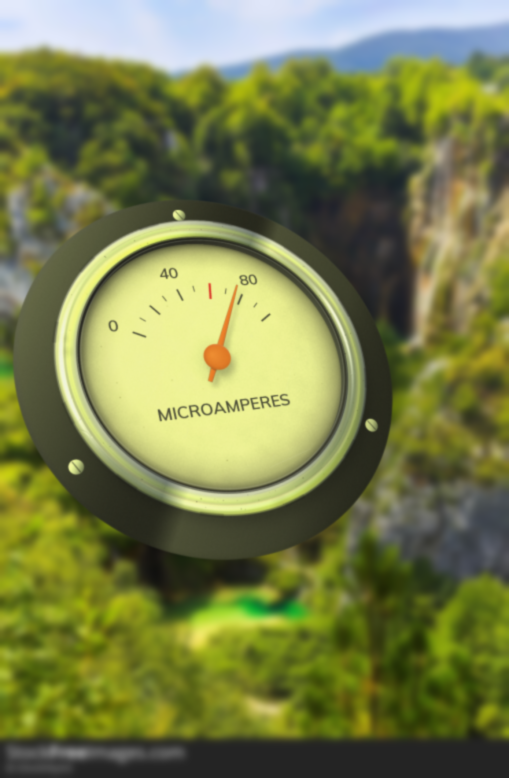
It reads 75 µA
